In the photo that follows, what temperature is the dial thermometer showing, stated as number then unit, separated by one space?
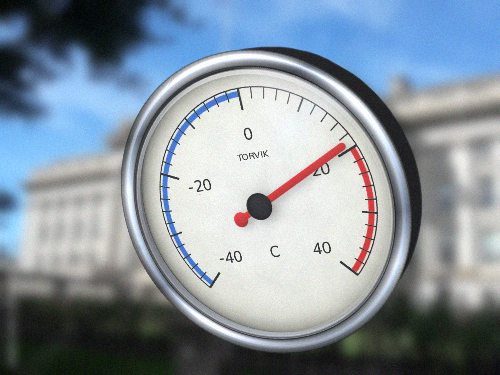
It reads 19 °C
